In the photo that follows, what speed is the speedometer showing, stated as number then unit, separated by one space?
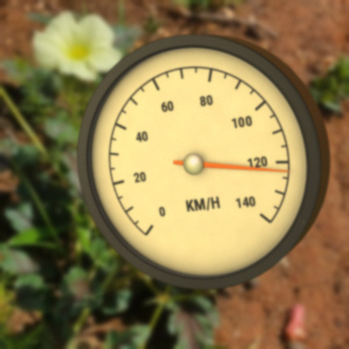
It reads 122.5 km/h
